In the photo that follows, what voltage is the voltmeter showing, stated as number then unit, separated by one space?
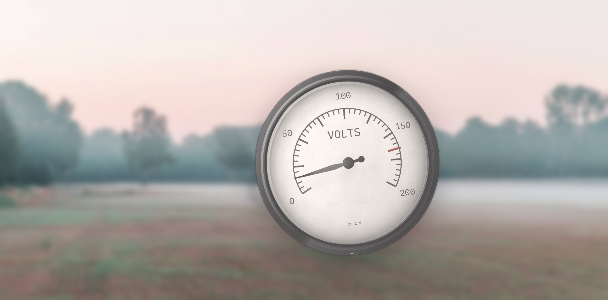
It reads 15 V
